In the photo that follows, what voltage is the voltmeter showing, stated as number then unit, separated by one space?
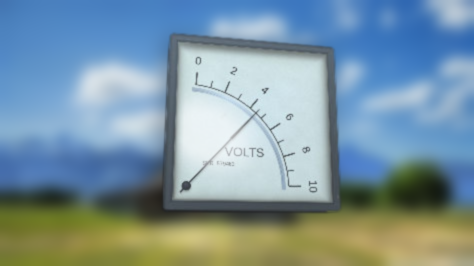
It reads 4.5 V
